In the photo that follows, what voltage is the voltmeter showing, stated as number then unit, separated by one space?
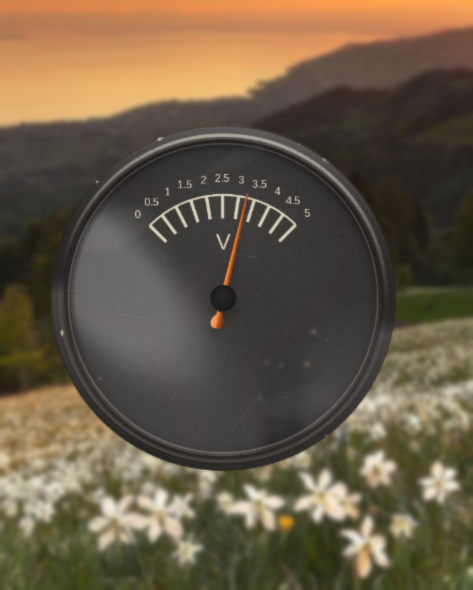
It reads 3.25 V
